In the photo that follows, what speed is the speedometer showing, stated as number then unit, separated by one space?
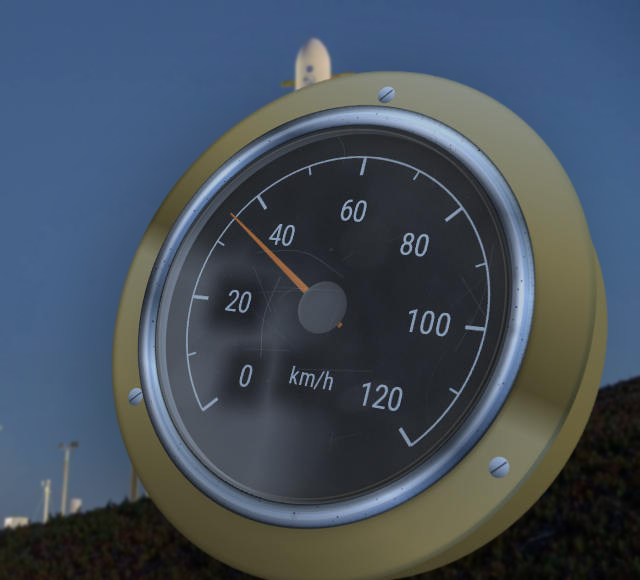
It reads 35 km/h
